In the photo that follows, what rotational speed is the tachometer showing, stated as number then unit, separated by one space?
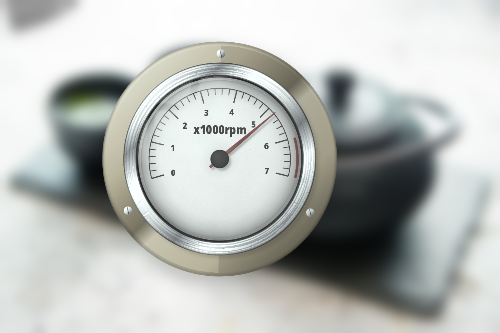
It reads 5200 rpm
